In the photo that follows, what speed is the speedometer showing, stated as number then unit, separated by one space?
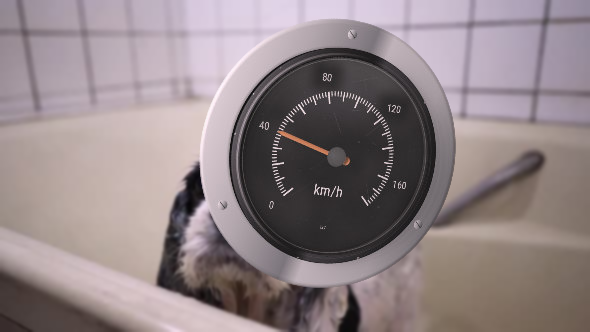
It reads 40 km/h
